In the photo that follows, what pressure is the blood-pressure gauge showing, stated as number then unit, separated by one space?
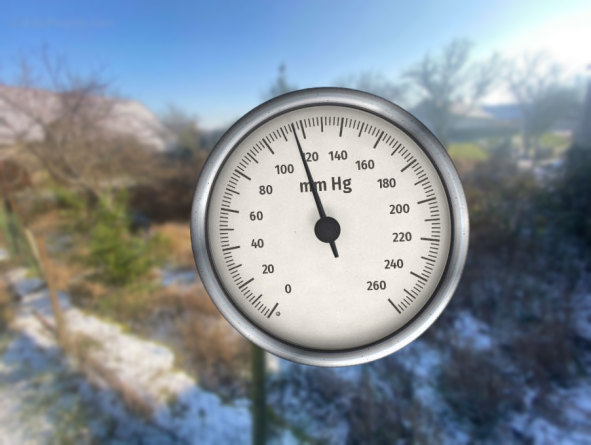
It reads 116 mmHg
